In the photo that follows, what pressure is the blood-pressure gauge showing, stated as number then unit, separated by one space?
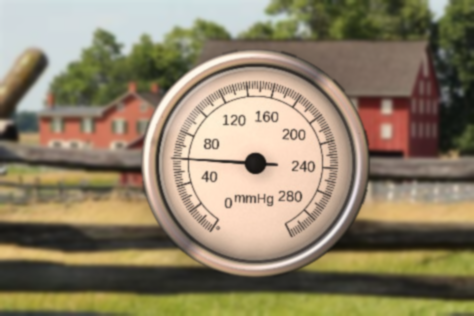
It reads 60 mmHg
